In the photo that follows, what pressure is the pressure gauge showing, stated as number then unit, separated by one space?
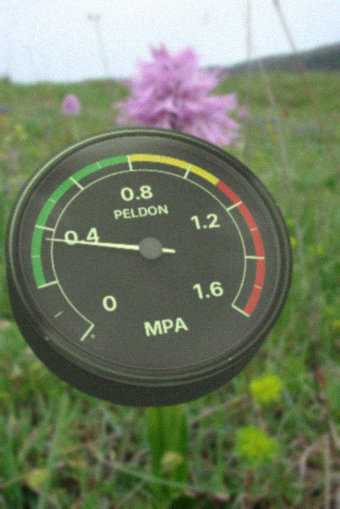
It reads 0.35 MPa
